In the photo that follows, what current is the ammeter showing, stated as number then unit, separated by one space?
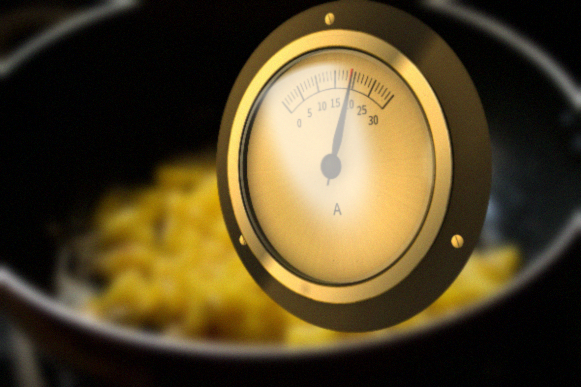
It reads 20 A
